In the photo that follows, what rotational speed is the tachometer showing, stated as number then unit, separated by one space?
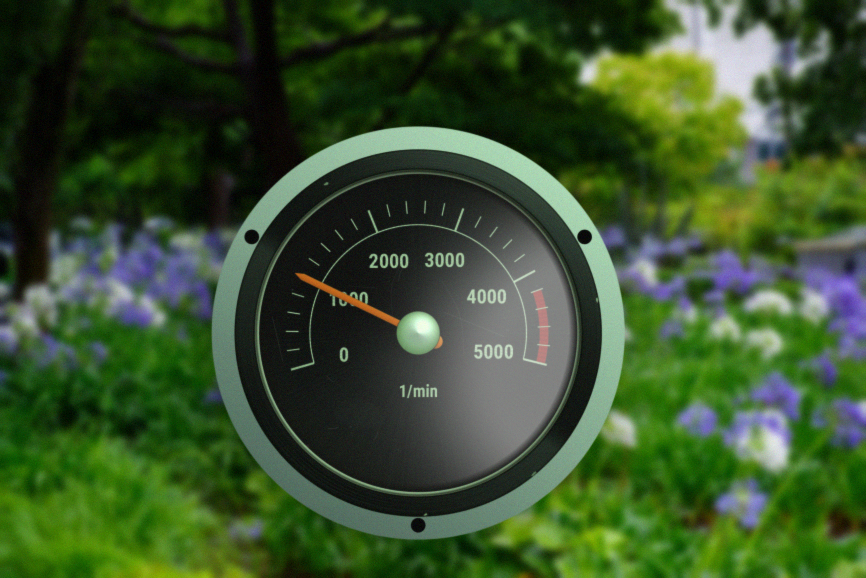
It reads 1000 rpm
